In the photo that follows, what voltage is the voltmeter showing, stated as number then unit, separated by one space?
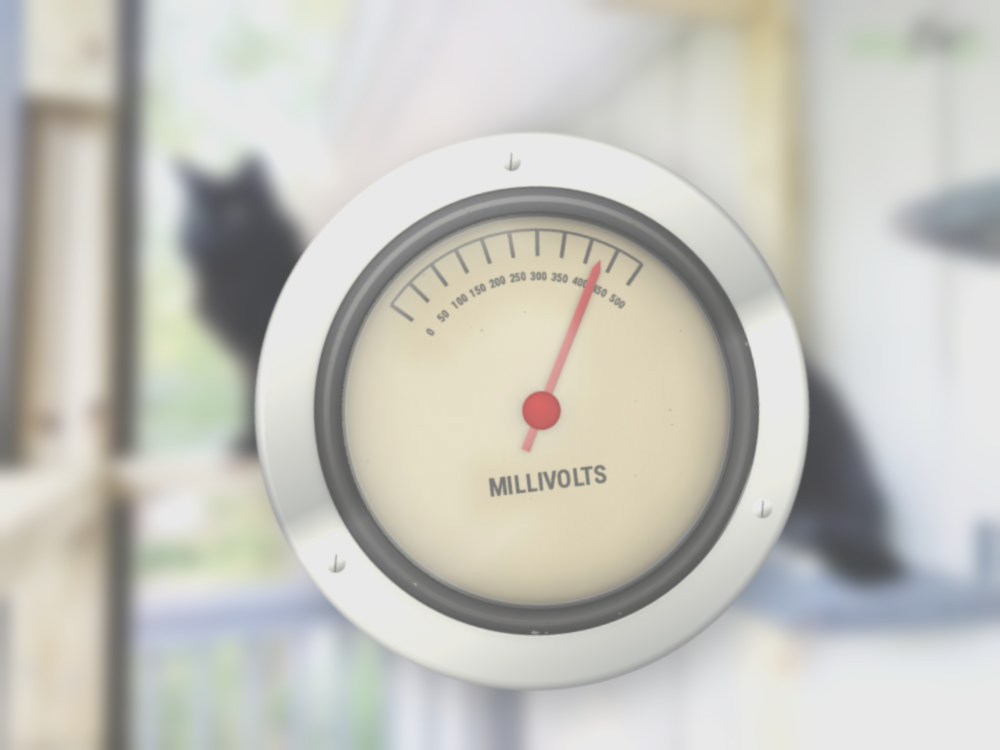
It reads 425 mV
